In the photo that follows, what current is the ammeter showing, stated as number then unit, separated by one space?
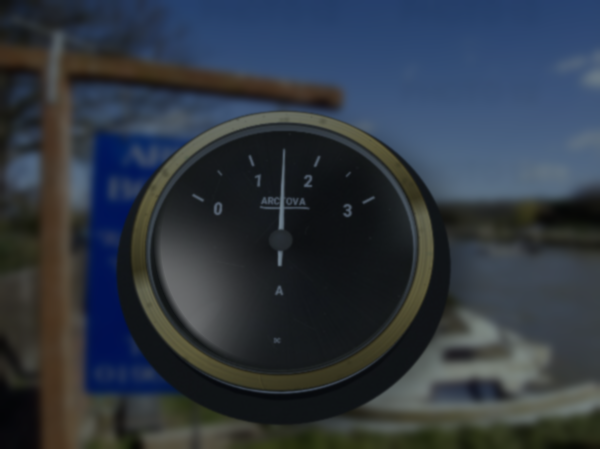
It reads 1.5 A
